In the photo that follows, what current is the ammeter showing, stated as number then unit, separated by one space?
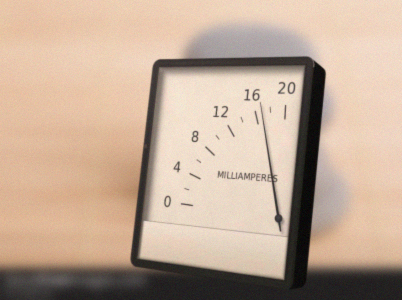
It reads 17 mA
